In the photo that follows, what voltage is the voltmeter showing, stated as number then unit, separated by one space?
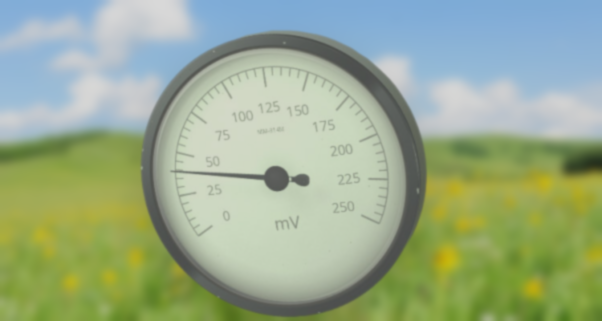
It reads 40 mV
